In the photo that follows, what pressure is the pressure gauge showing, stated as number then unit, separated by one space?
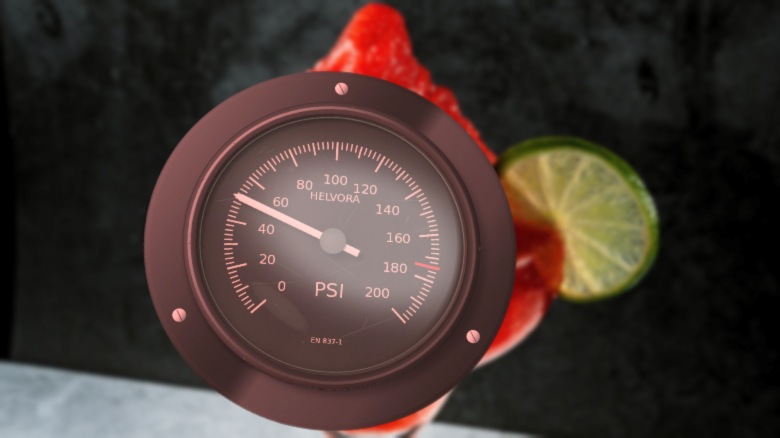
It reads 50 psi
